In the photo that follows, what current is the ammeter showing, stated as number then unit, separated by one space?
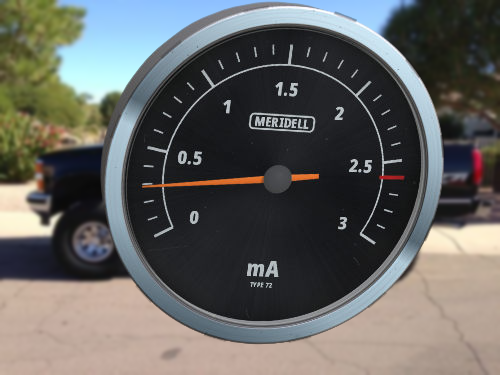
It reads 0.3 mA
